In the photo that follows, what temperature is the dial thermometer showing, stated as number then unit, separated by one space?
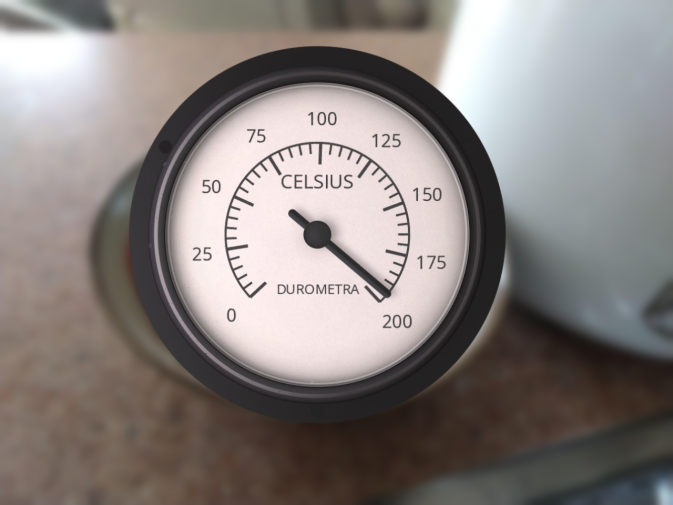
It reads 195 °C
